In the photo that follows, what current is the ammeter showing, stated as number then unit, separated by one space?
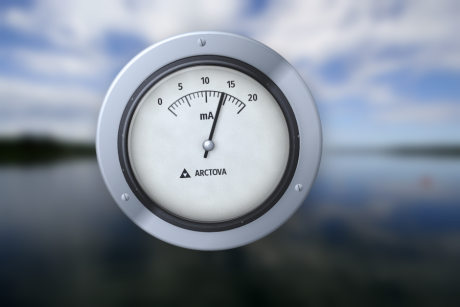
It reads 14 mA
